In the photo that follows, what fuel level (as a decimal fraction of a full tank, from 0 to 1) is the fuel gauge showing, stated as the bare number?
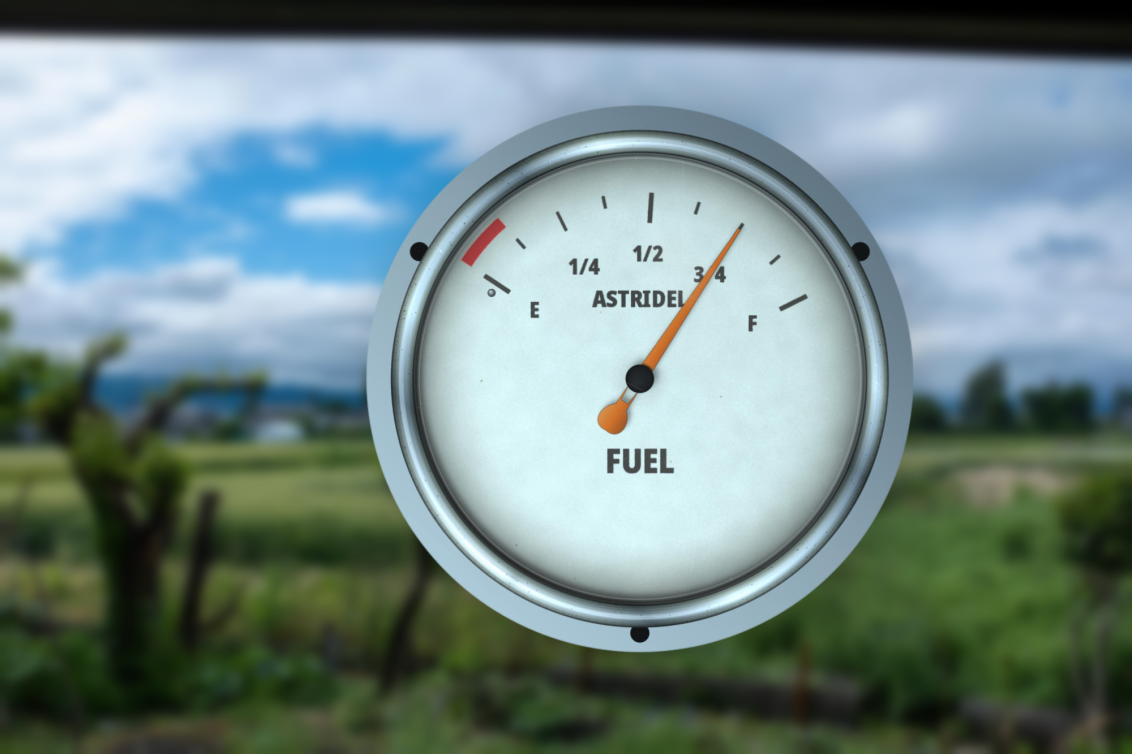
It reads 0.75
